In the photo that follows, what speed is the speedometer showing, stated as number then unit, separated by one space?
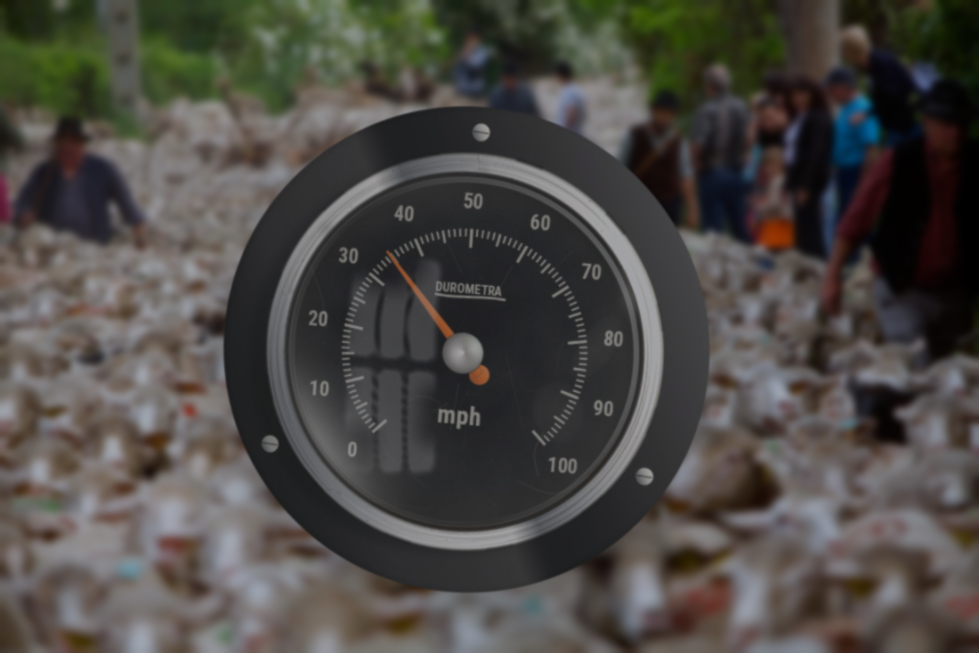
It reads 35 mph
